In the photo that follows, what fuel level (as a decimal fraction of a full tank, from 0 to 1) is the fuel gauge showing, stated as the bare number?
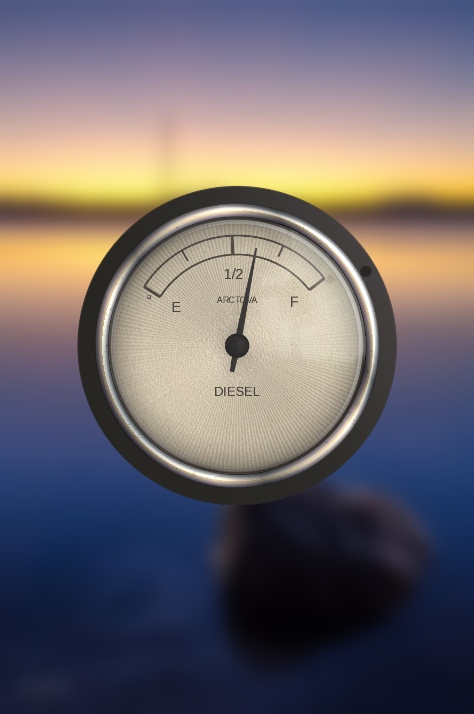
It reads 0.625
